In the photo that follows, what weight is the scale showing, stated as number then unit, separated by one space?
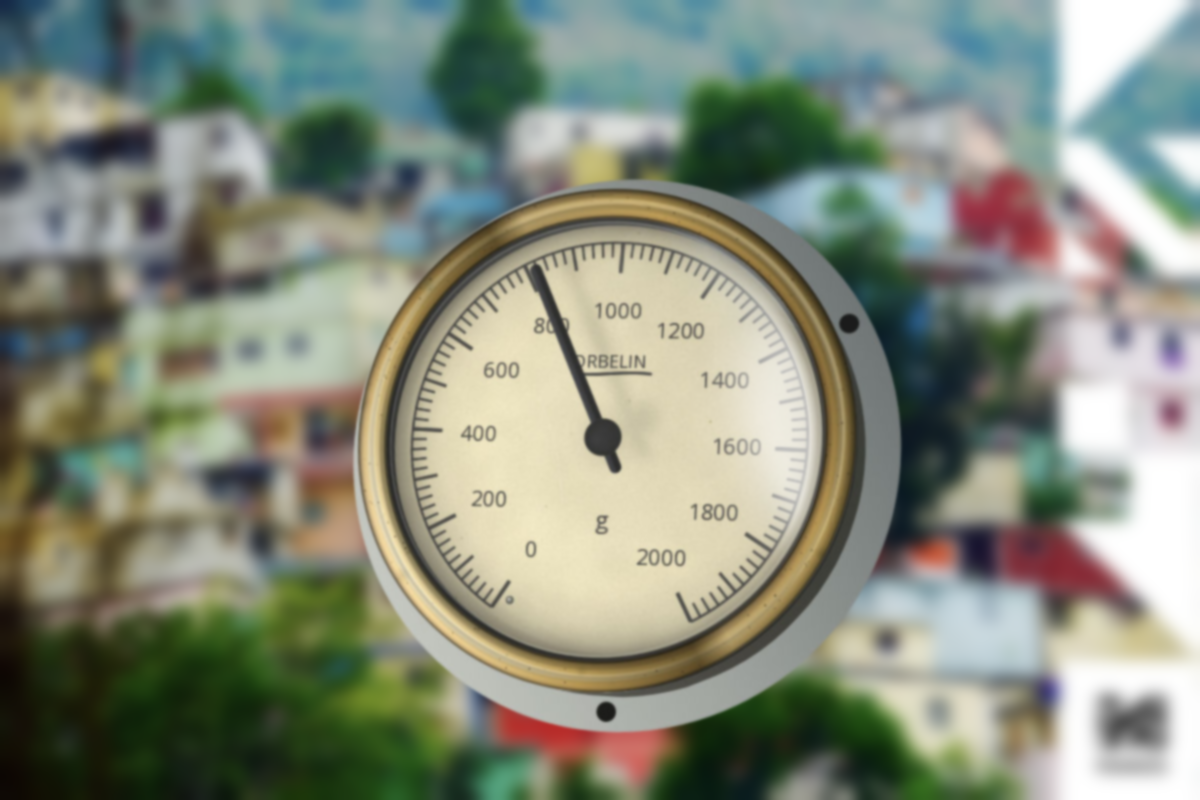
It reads 820 g
